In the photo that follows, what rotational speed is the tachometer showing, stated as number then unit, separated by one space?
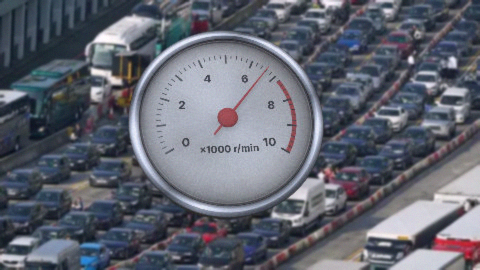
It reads 6600 rpm
